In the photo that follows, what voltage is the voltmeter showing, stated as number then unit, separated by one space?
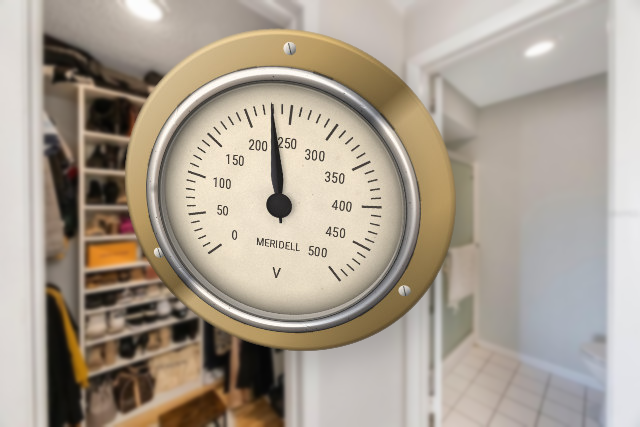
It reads 230 V
